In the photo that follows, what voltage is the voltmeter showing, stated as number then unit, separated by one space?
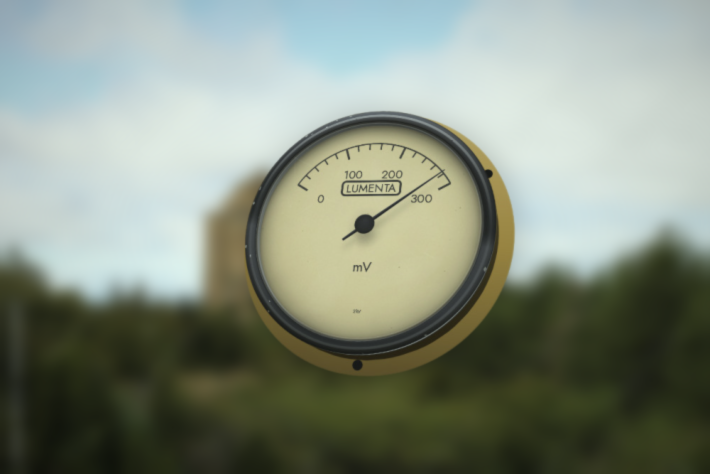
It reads 280 mV
